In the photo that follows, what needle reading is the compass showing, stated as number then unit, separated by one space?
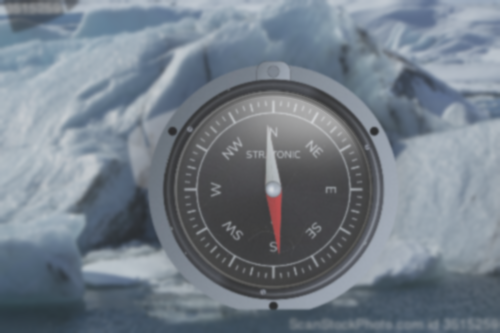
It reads 175 °
